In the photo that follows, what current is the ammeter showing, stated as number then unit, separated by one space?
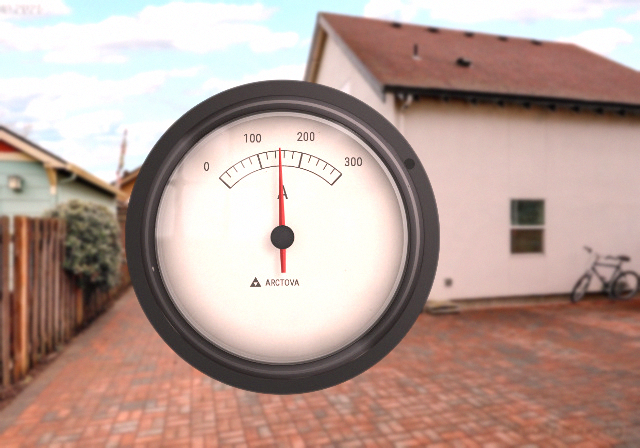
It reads 150 A
